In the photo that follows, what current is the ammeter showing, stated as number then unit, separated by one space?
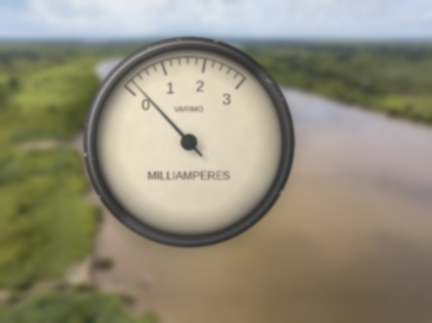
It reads 0.2 mA
